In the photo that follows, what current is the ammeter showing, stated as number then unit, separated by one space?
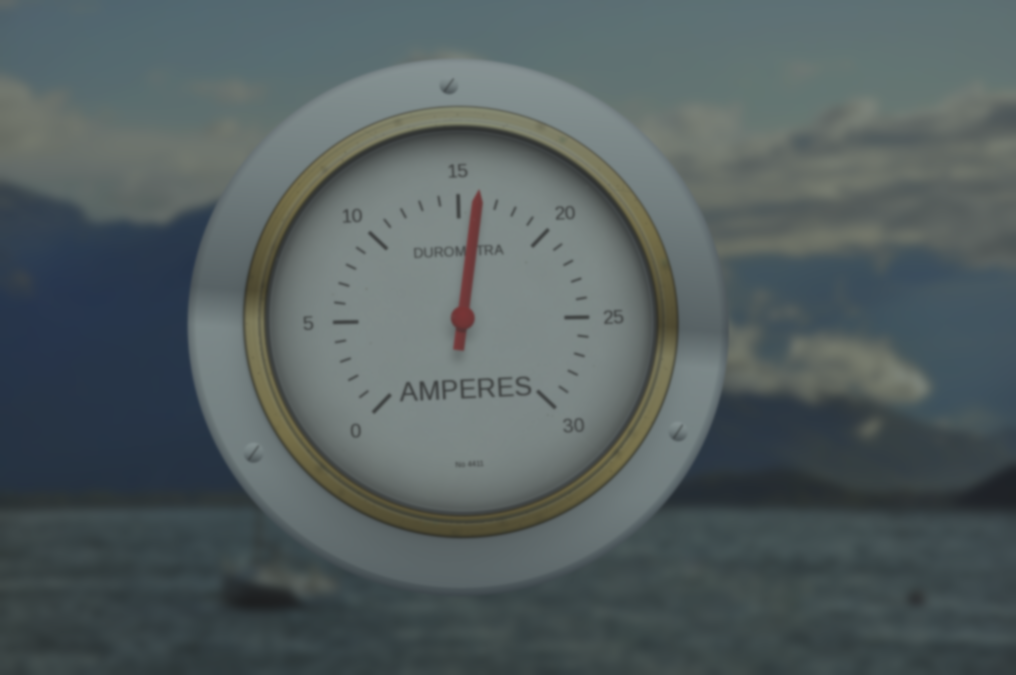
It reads 16 A
